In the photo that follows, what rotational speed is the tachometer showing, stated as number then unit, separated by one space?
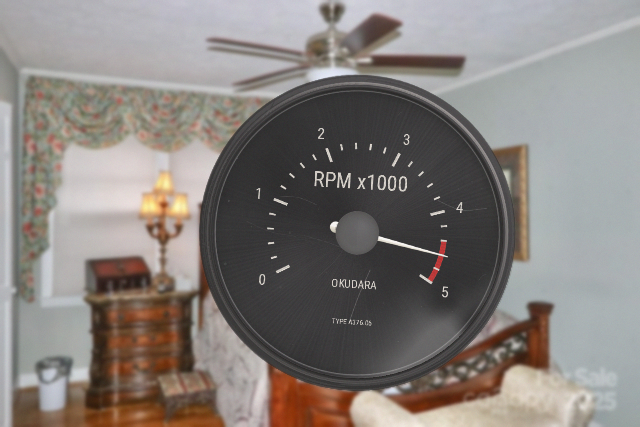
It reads 4600 rpm
